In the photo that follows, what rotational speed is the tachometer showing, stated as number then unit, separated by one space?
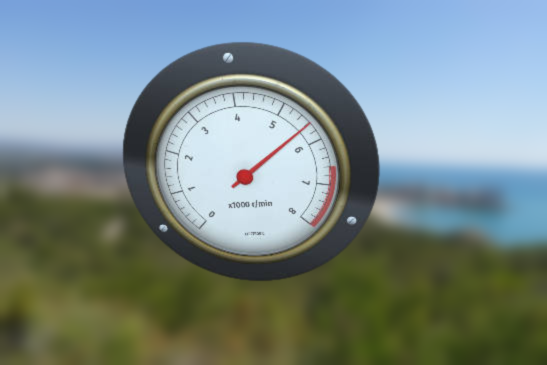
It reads 5600 rpm
